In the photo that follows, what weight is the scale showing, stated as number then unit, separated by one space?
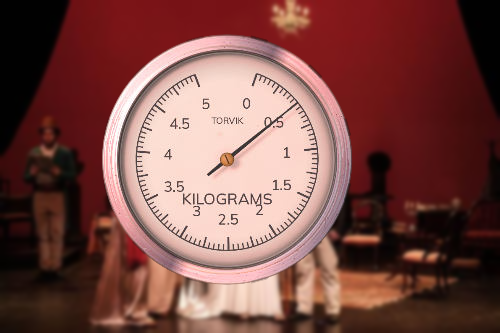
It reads 0.5 kg
